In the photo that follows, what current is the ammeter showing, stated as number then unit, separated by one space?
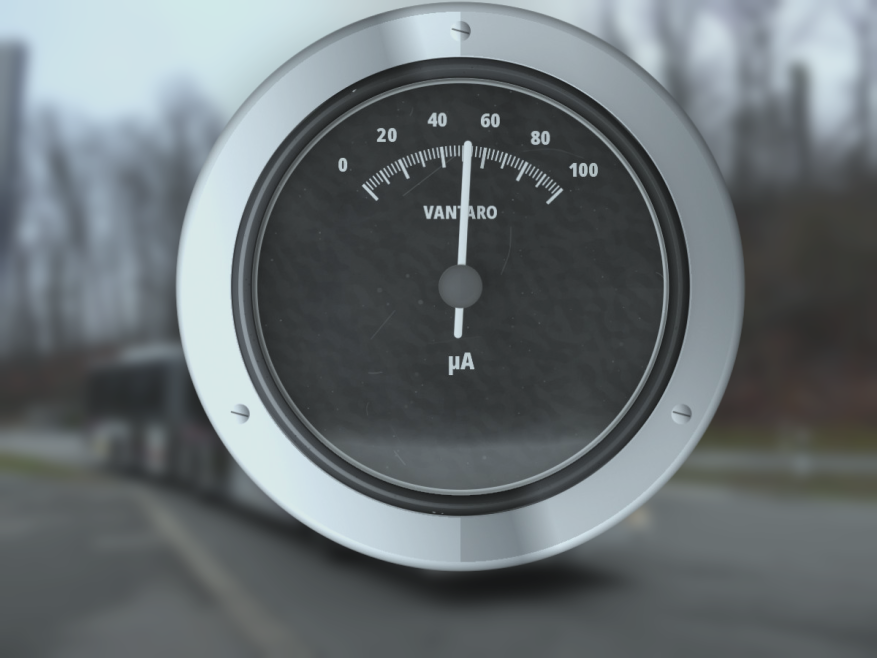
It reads 52 µA
